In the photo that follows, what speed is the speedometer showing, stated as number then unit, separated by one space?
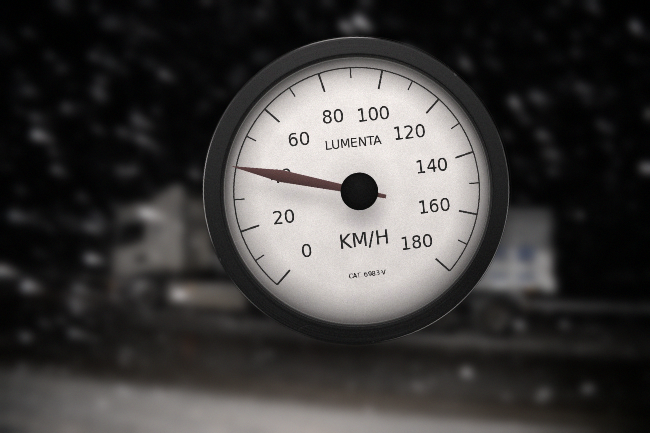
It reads 40 km/h
